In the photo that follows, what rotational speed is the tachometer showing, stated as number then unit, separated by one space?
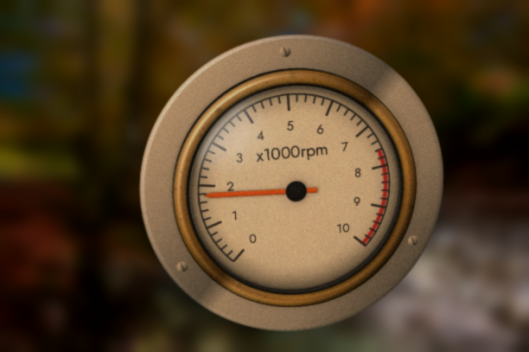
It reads 1800 rpm
